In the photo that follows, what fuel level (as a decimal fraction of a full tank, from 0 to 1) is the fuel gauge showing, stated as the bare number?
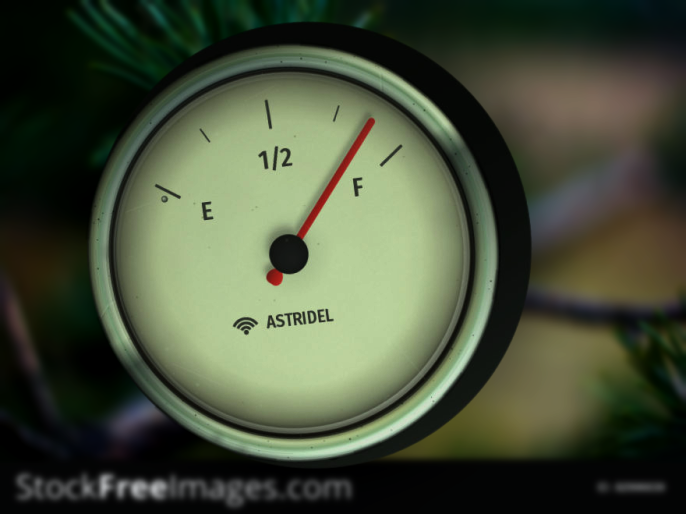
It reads 0.875
